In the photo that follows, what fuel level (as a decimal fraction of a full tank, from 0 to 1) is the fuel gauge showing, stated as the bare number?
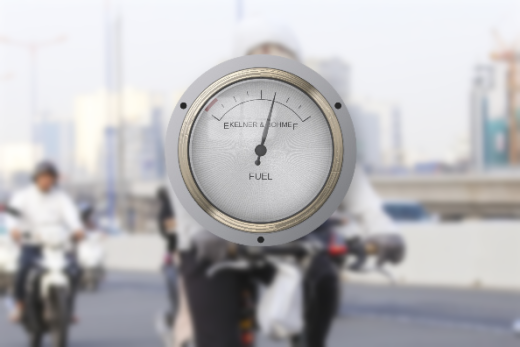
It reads 0.625
